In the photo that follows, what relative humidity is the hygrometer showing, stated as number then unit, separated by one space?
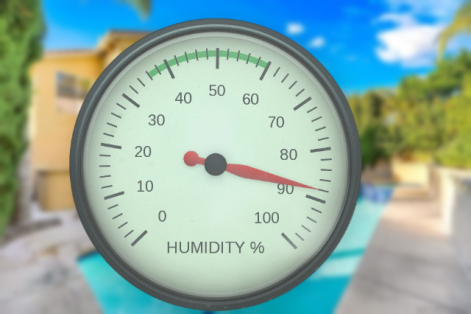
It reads 88 %
